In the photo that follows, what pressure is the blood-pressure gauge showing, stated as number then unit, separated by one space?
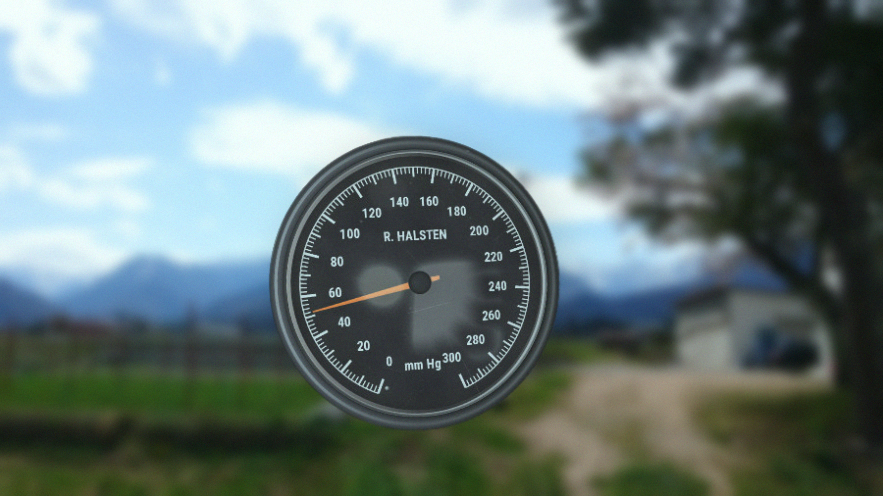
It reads 52 mmHg
